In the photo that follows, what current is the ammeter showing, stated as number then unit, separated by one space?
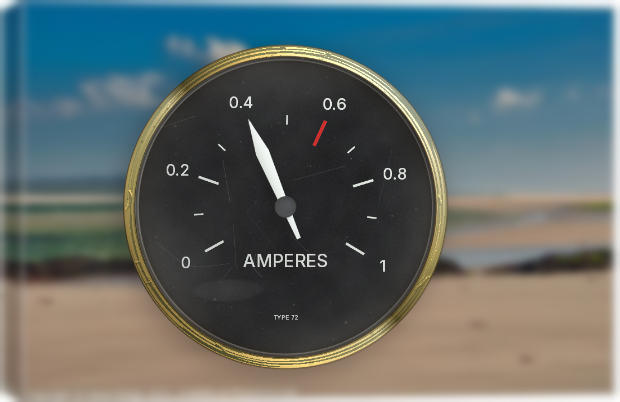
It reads 0.4 A
